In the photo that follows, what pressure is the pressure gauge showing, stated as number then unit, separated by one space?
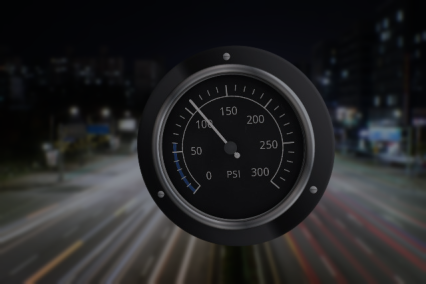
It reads 110 psi
